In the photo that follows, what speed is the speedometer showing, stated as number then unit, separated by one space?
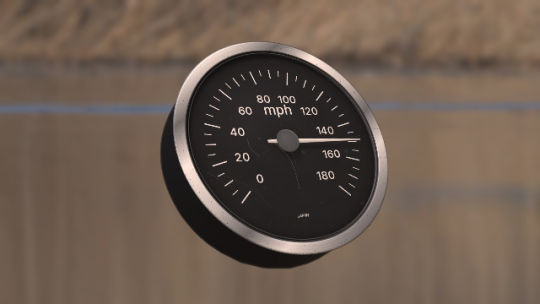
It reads 150 mph
